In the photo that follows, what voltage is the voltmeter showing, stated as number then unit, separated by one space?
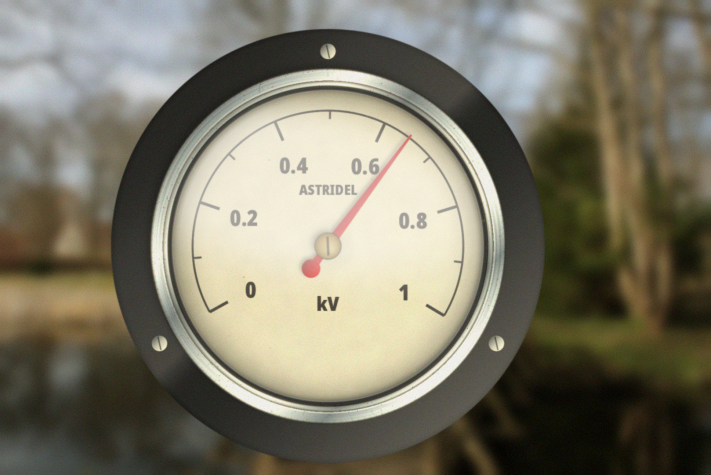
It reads 0.65 kV
